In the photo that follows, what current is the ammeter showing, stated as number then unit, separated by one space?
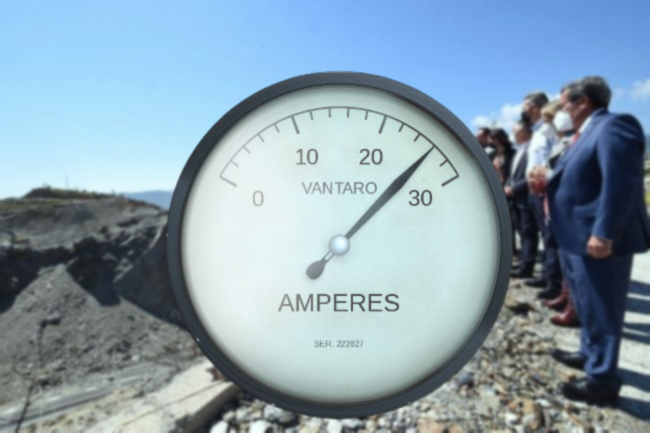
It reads 26 A
